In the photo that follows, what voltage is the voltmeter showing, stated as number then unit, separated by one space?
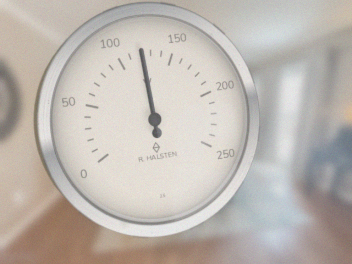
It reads 120 V
